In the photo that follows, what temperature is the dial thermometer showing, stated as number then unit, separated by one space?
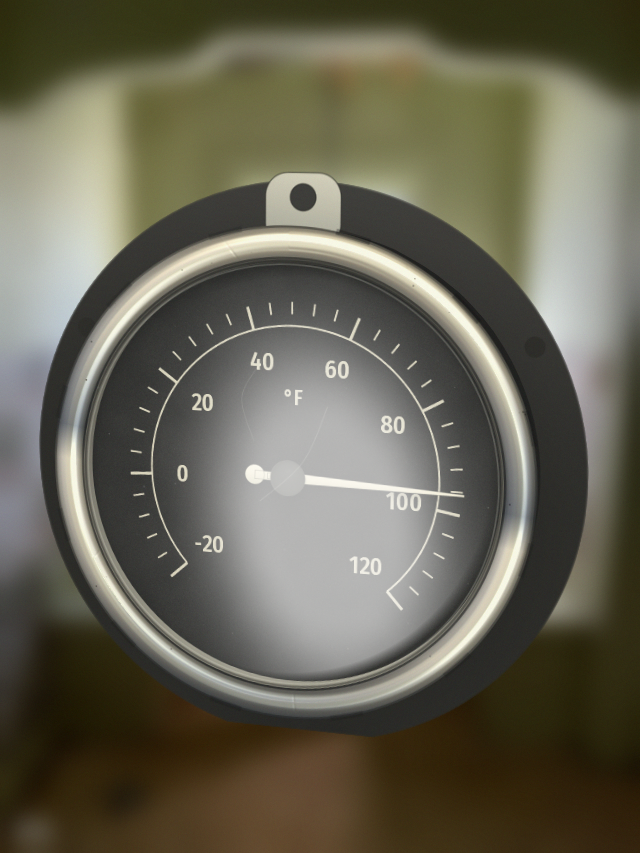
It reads 96 °F
